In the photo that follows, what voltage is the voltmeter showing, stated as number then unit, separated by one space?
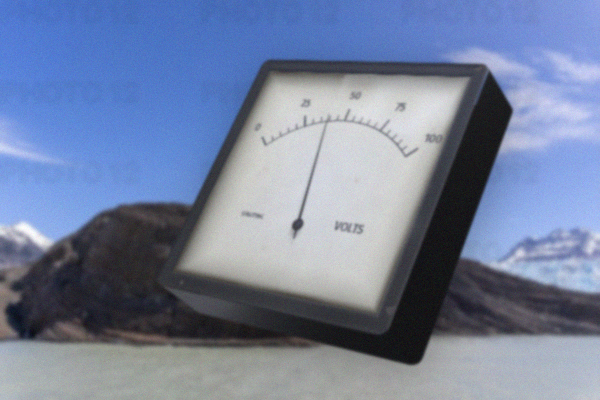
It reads 40 V
